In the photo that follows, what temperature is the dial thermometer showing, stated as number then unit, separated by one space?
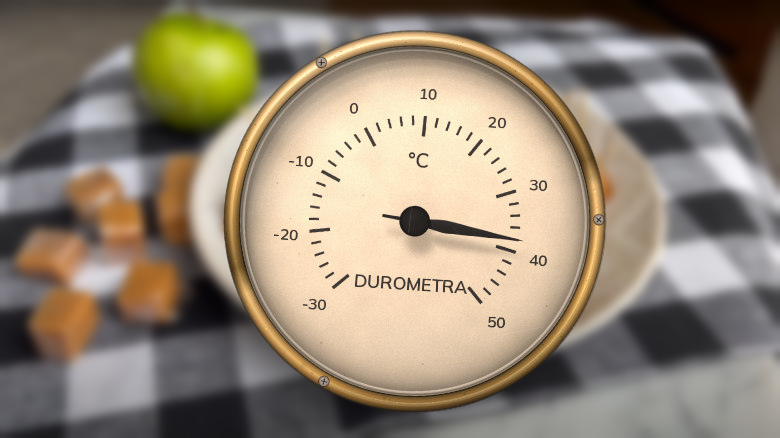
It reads 38 °C
